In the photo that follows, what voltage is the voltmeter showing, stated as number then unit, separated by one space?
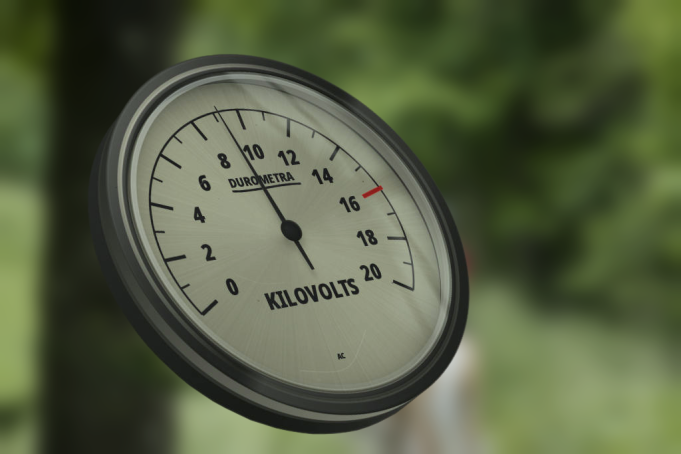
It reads 9 kV
